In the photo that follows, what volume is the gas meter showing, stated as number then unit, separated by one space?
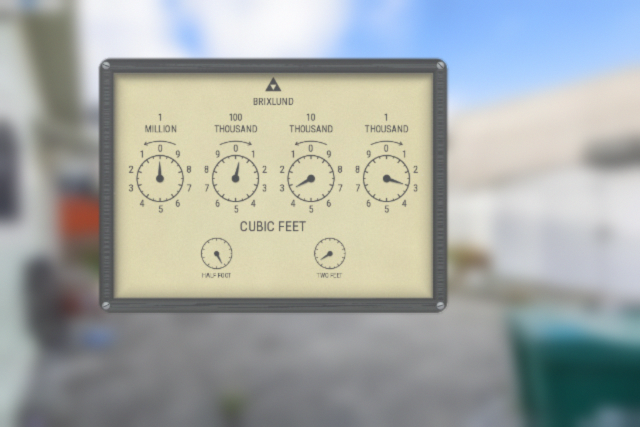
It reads 3300 ft³
